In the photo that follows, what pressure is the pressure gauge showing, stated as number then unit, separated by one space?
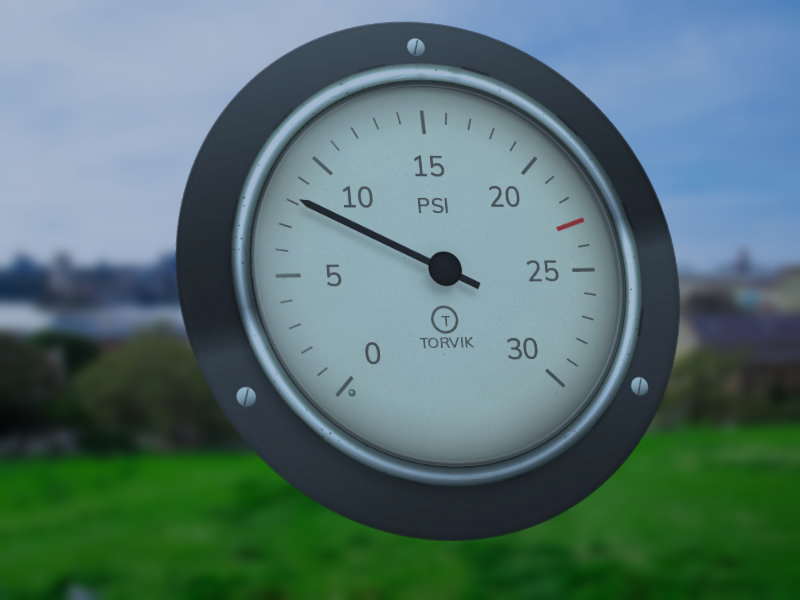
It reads 8 psi
